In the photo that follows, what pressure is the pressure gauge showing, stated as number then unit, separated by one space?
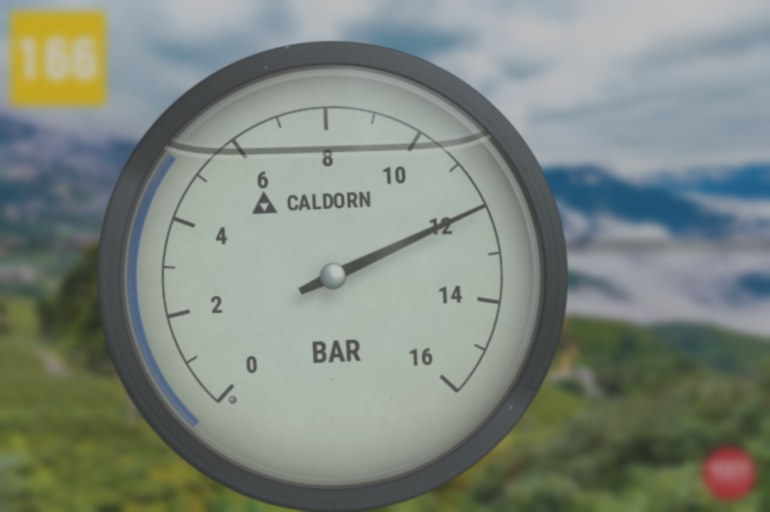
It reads 12 bar
